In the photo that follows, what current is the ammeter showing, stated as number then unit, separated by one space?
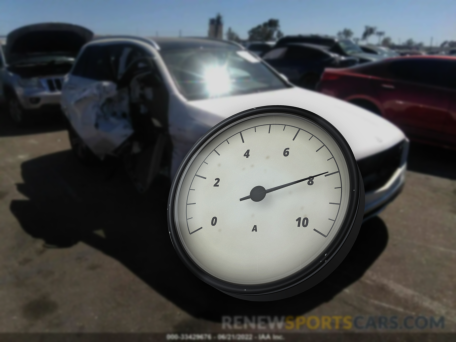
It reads 8 A
